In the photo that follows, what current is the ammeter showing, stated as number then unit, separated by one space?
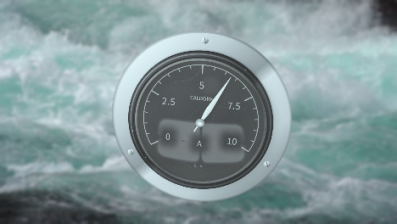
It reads 6.25 A
